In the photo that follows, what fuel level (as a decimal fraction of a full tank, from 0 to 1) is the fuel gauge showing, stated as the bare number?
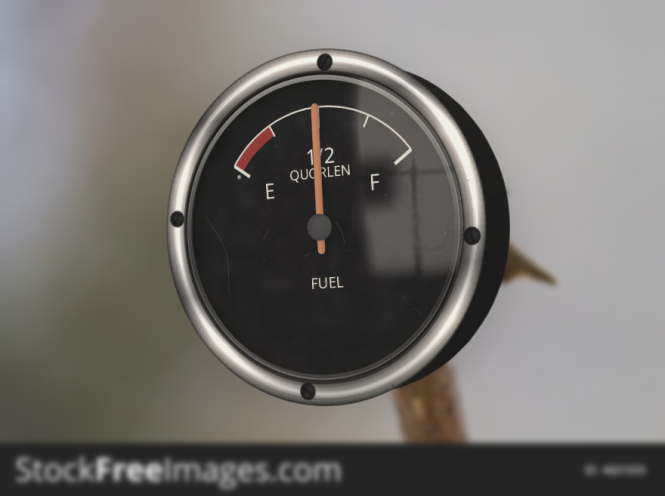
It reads 0.5
